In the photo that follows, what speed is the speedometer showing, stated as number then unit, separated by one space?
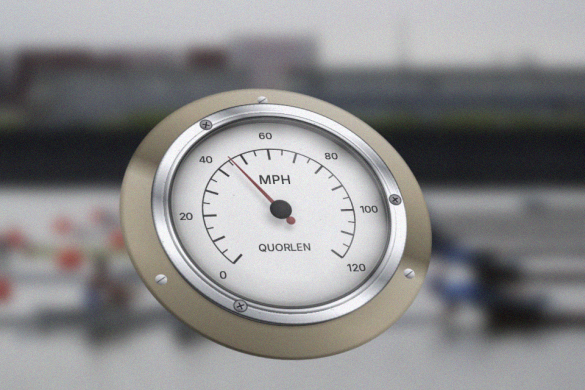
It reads 45 mph
